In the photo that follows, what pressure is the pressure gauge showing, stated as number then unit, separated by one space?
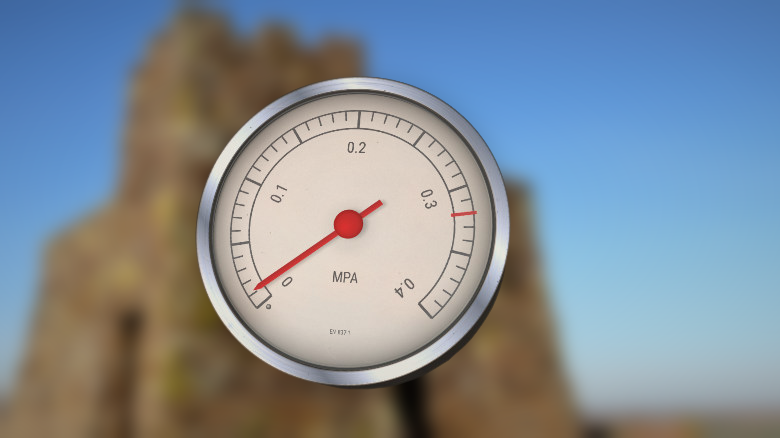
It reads 0.01 MPa
